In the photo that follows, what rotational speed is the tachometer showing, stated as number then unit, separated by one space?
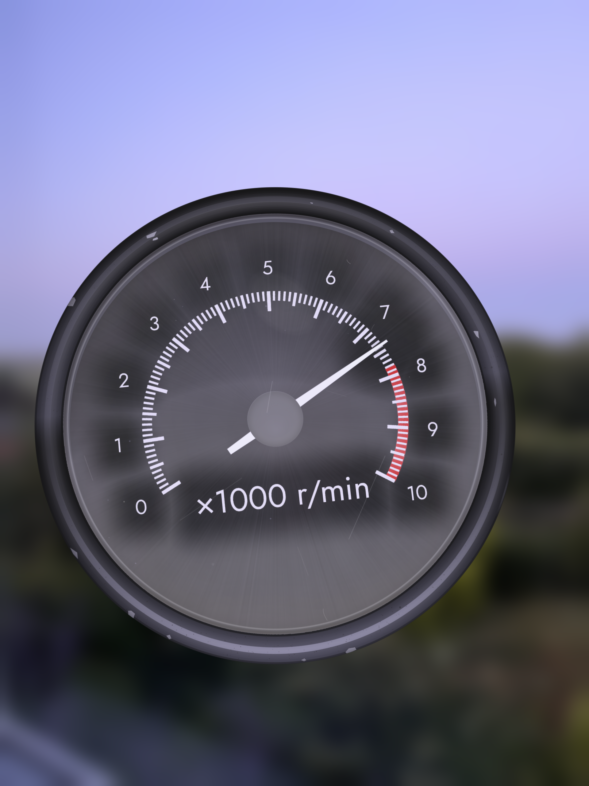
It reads 7400 rpm
